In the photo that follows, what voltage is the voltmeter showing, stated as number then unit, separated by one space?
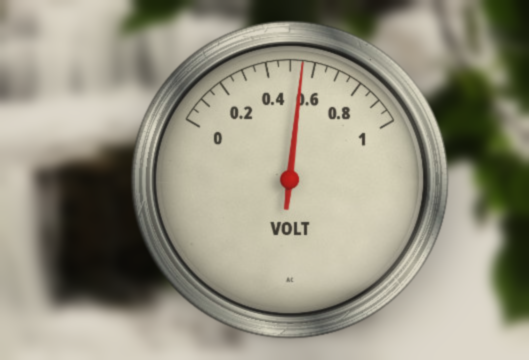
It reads 0.55 V
